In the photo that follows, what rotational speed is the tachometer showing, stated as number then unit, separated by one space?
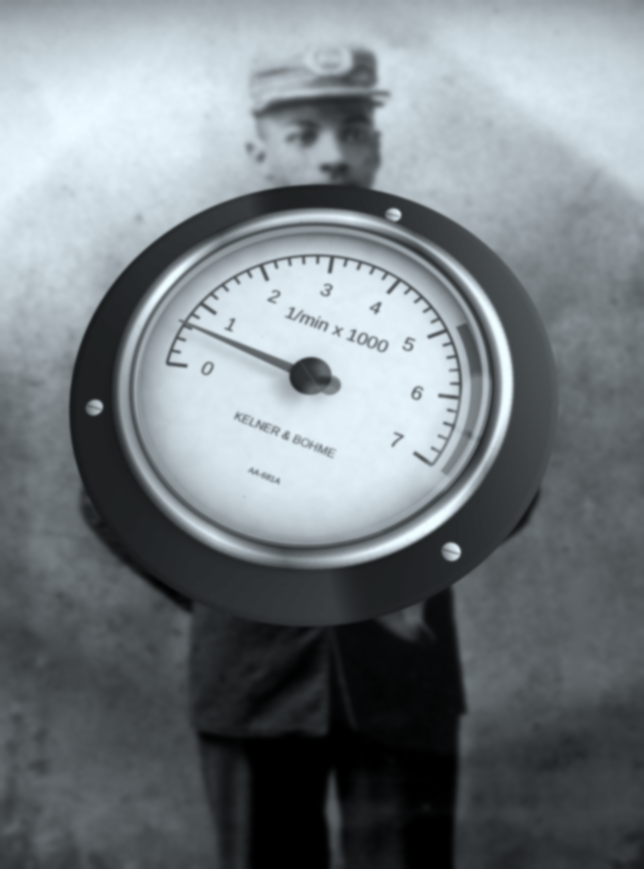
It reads 600 rpm
